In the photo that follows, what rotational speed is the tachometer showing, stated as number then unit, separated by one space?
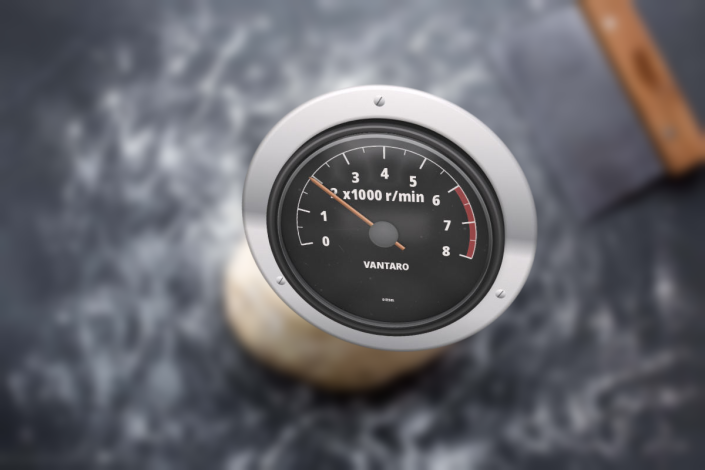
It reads 2000 rpm
